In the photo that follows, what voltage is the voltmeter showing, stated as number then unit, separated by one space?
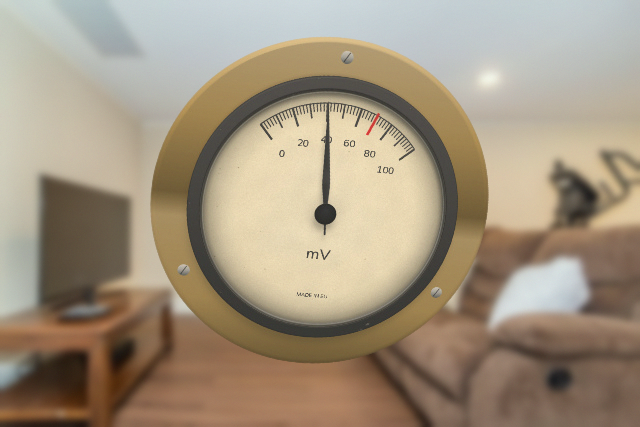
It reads 40 mV
